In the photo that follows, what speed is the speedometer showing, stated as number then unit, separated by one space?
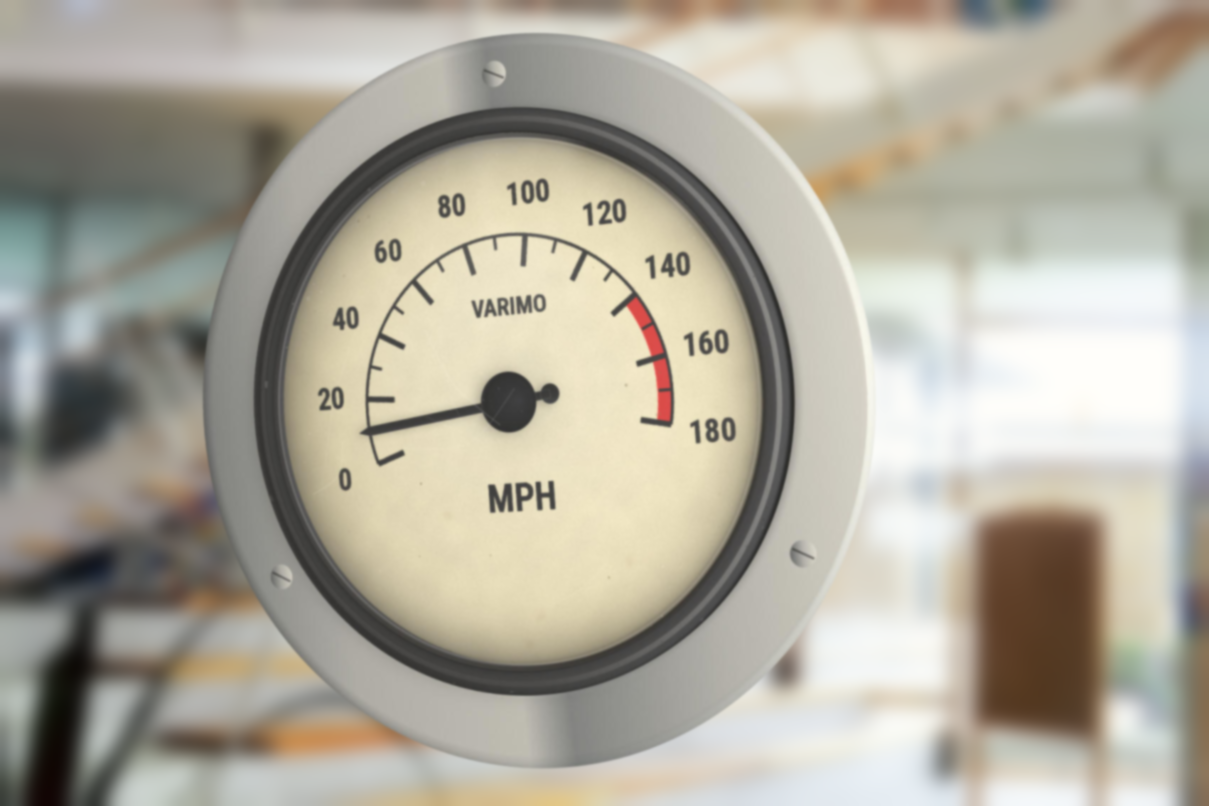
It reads 10 mph
